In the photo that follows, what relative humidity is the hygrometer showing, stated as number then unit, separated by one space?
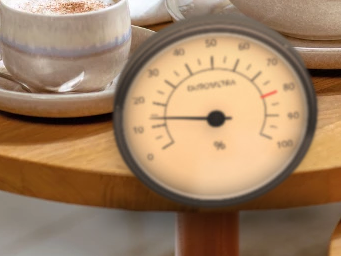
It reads 15 %
